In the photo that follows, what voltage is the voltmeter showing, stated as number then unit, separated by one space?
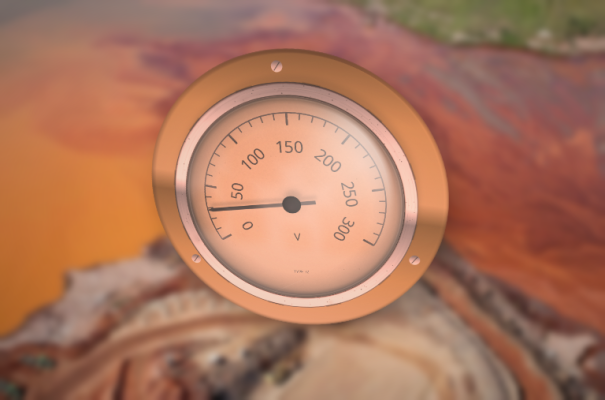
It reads 30 V
